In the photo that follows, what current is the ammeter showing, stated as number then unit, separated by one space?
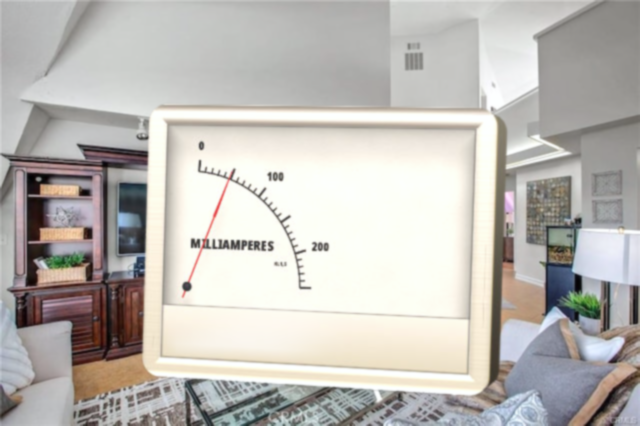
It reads 50 mA
